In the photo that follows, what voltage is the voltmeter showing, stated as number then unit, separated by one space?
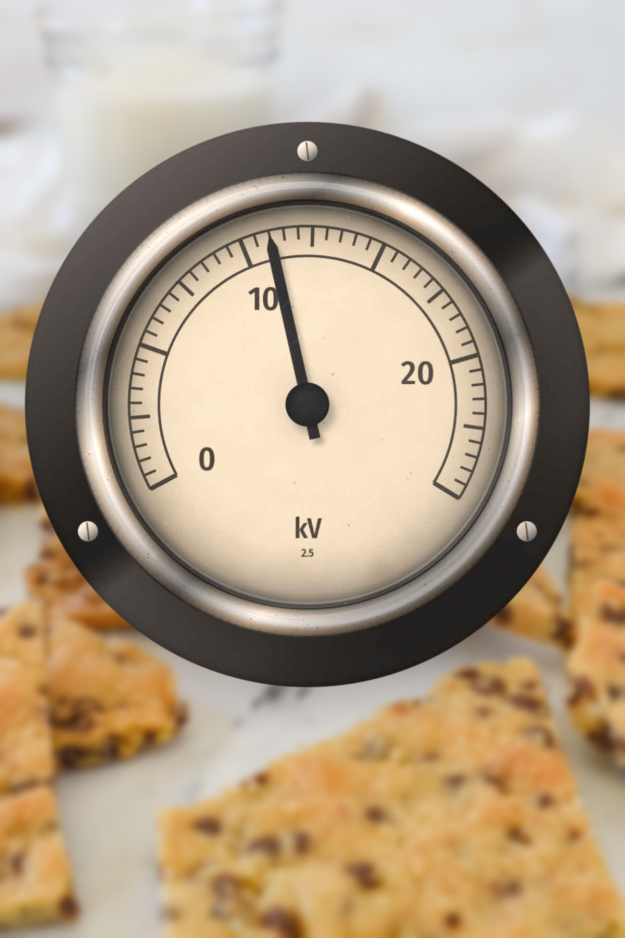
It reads 11 kV
